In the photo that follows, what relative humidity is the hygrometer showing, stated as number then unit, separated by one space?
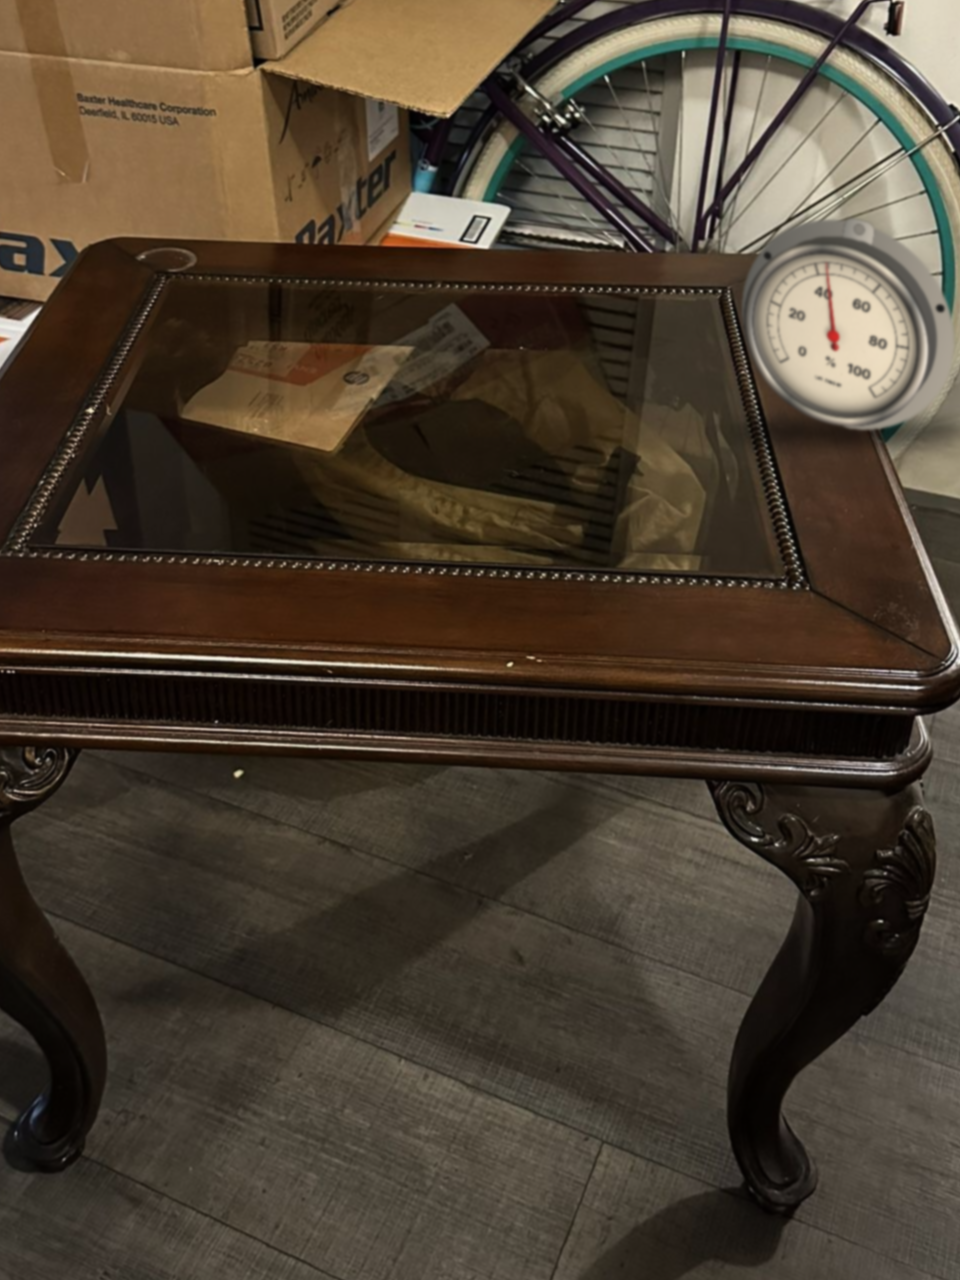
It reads 44 %
